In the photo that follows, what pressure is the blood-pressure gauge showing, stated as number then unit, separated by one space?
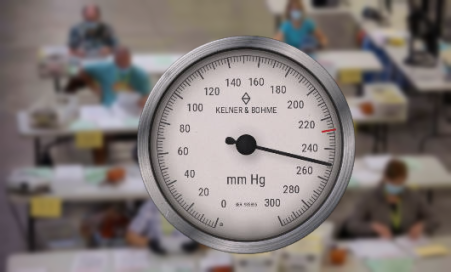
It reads 250 mmHg
